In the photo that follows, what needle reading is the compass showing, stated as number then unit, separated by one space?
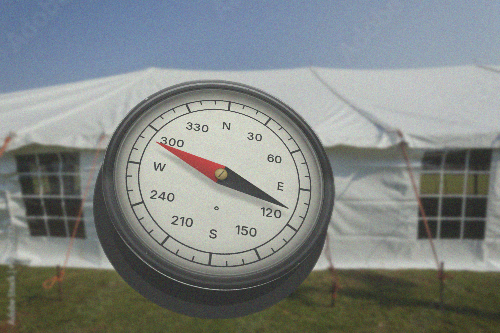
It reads 290 °
